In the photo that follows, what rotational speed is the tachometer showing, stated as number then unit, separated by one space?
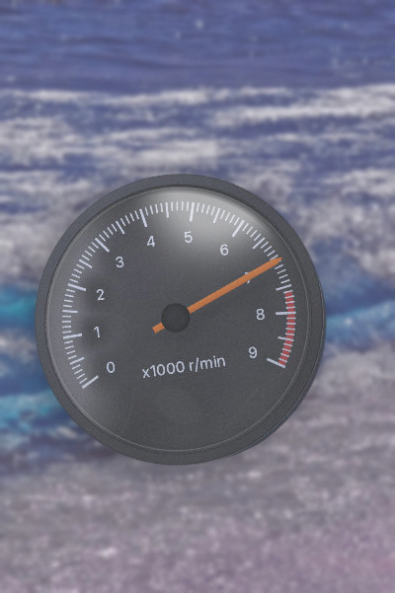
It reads 7000 rpm
